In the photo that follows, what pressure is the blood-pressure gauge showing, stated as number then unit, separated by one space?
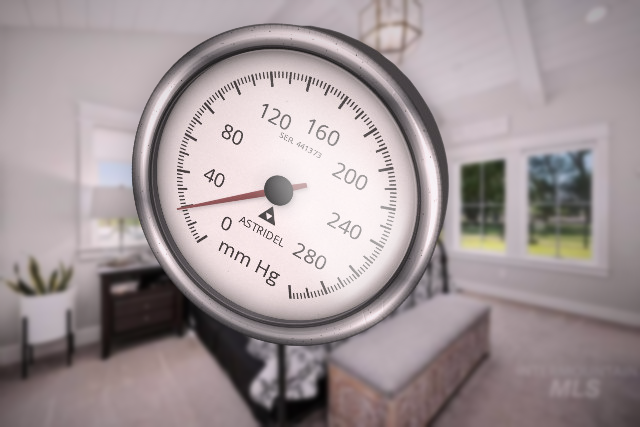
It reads 20 mmHg
